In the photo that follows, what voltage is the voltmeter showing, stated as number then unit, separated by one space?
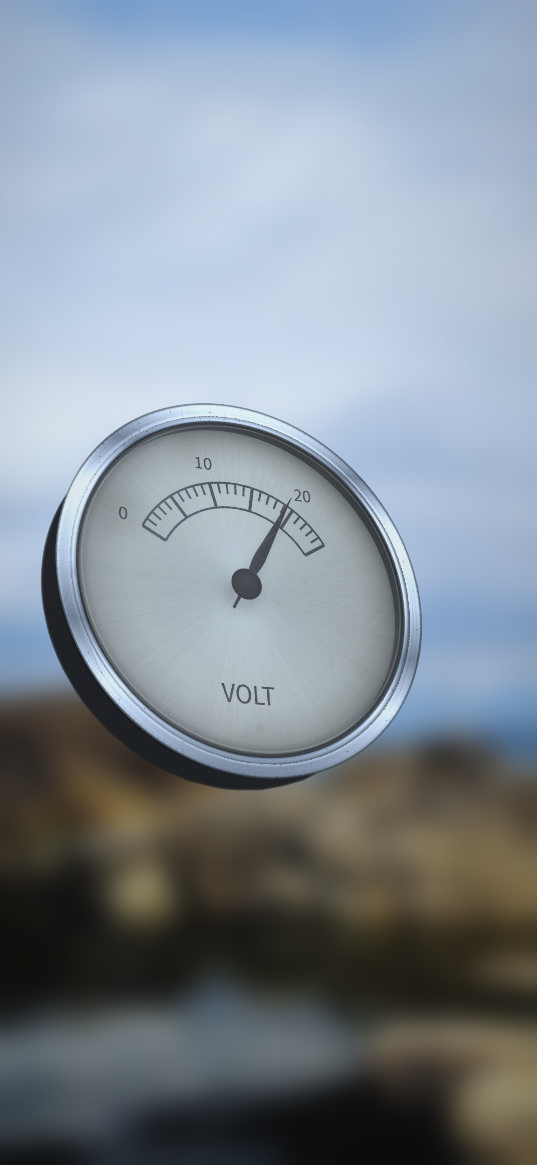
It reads 19 V
